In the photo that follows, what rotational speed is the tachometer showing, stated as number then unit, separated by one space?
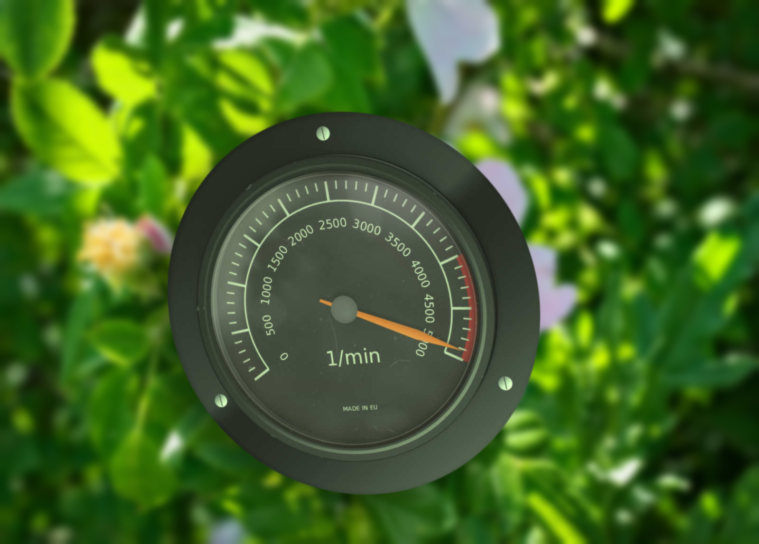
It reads 4900 rpm
